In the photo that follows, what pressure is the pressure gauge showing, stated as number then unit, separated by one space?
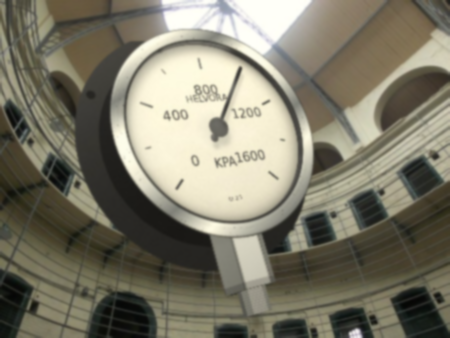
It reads 1000 kPa
